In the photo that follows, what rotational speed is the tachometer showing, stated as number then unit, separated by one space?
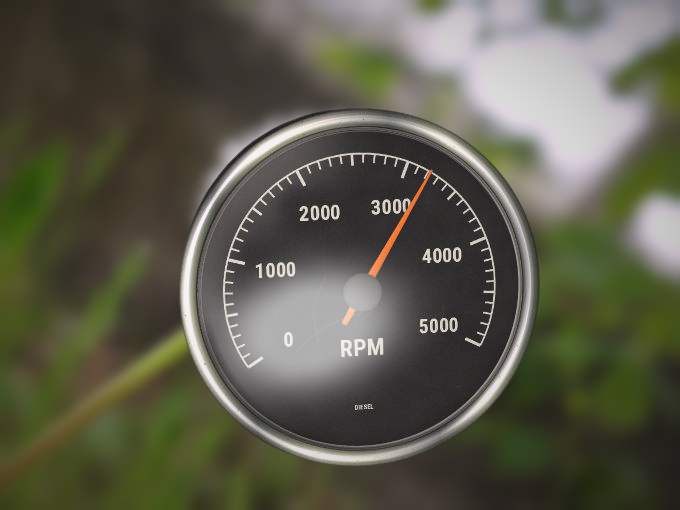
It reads 3200 rpm
